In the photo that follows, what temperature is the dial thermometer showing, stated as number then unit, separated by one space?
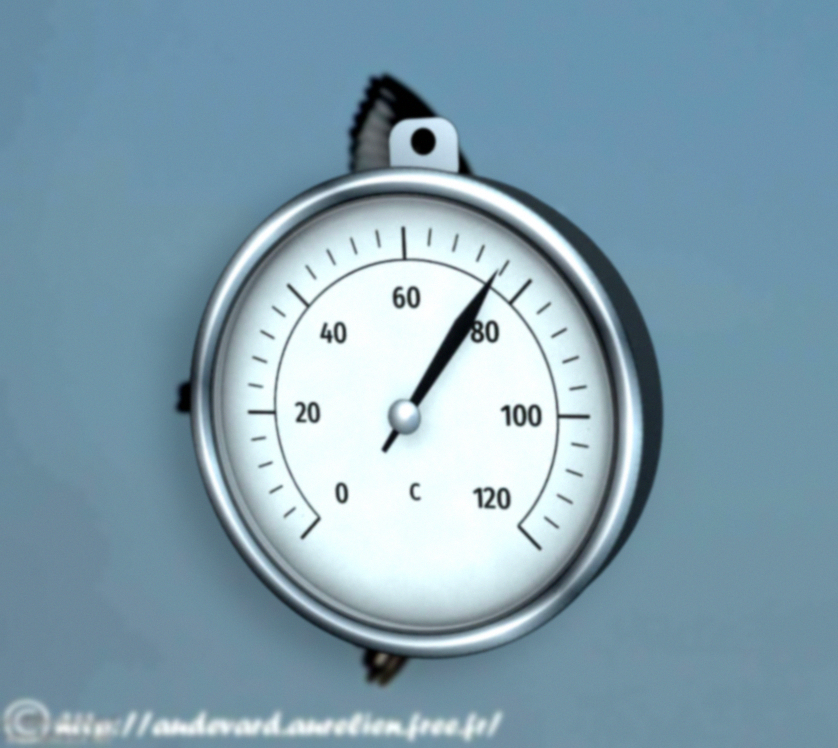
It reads 76 °C
